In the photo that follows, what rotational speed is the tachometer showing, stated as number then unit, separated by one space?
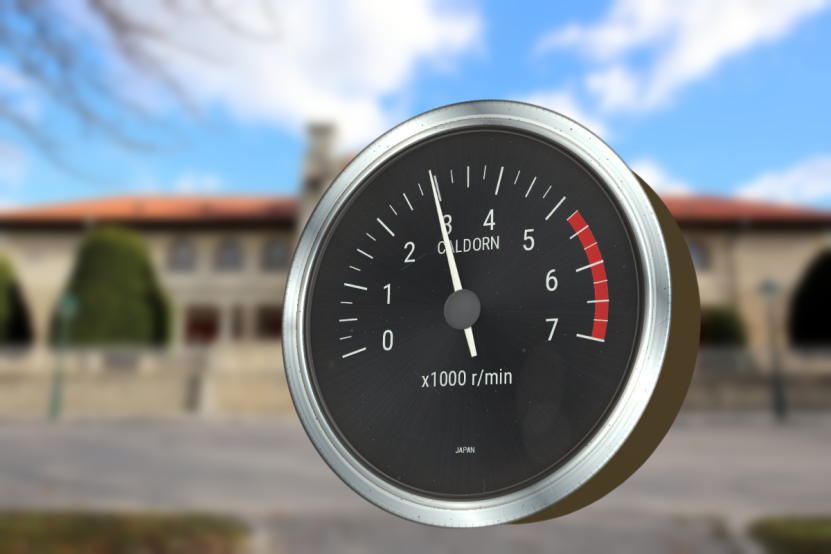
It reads 3000 rpm
